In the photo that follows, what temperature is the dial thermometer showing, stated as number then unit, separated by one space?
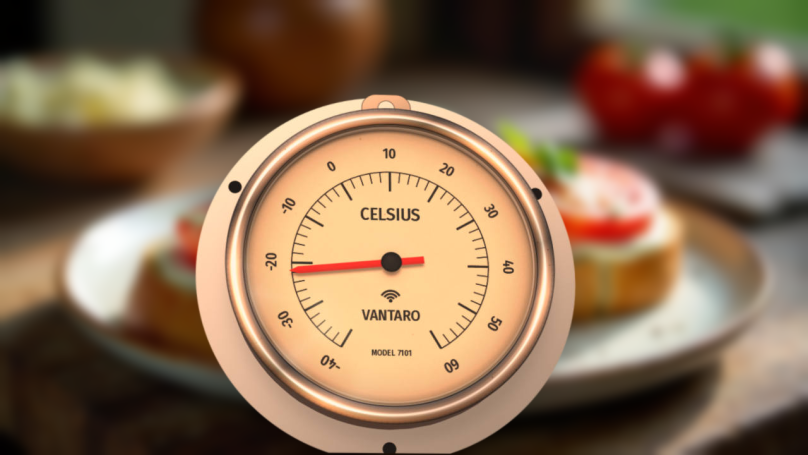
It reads -22 °C
